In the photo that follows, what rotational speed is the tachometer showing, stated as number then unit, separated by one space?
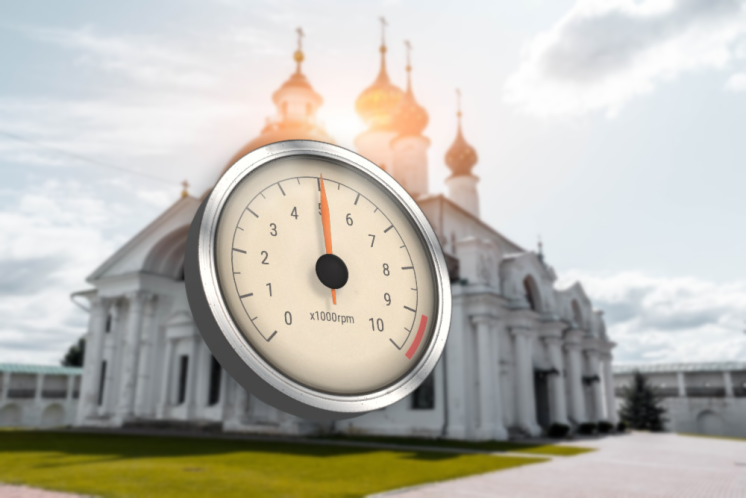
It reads 5000 rpm
